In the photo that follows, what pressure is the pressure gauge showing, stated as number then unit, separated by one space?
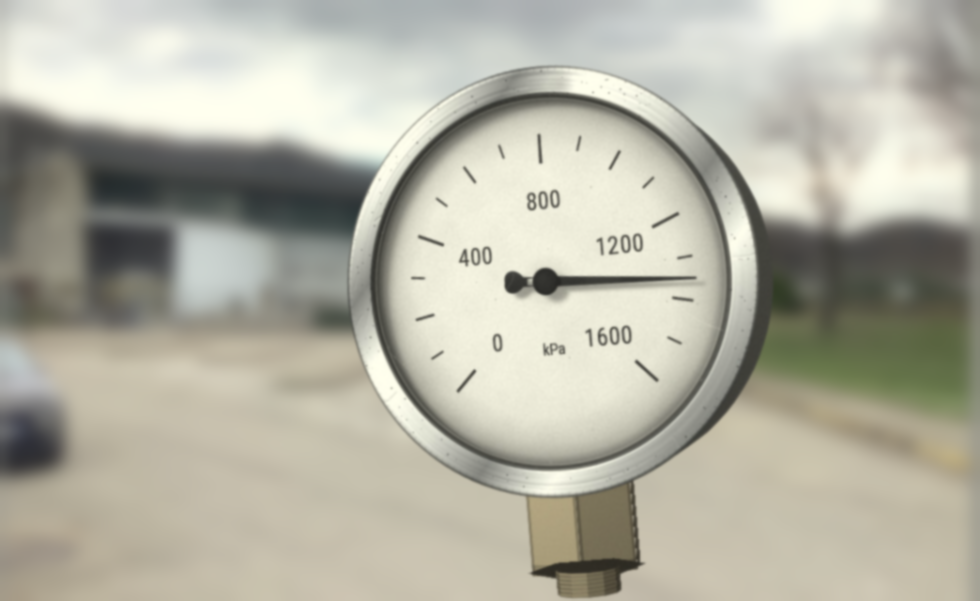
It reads 1350 kPa
